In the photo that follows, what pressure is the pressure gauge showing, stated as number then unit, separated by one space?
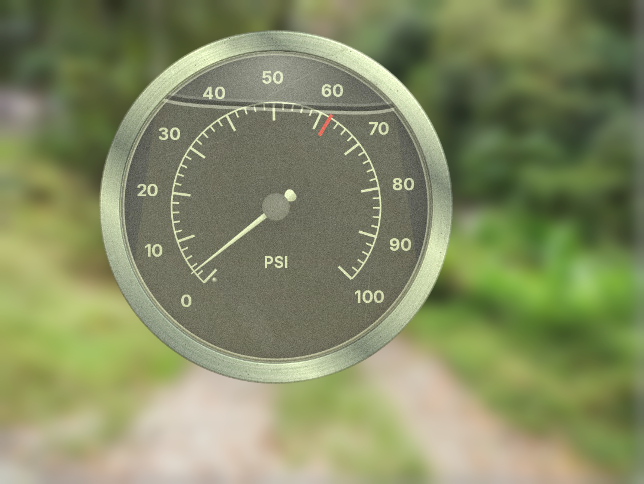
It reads 3 psi
